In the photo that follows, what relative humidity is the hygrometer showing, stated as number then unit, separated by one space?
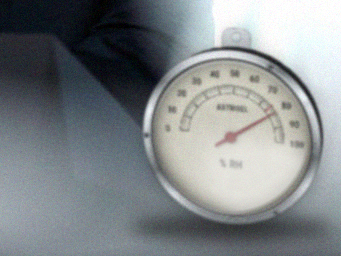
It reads 80 %
